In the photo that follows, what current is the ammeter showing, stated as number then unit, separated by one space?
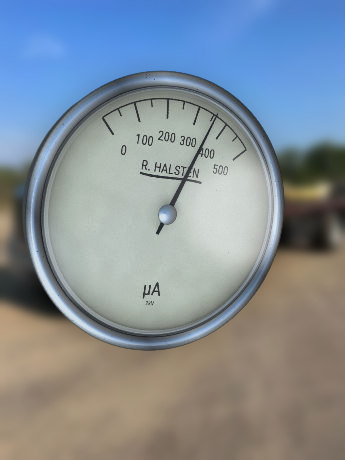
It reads 350 µA
